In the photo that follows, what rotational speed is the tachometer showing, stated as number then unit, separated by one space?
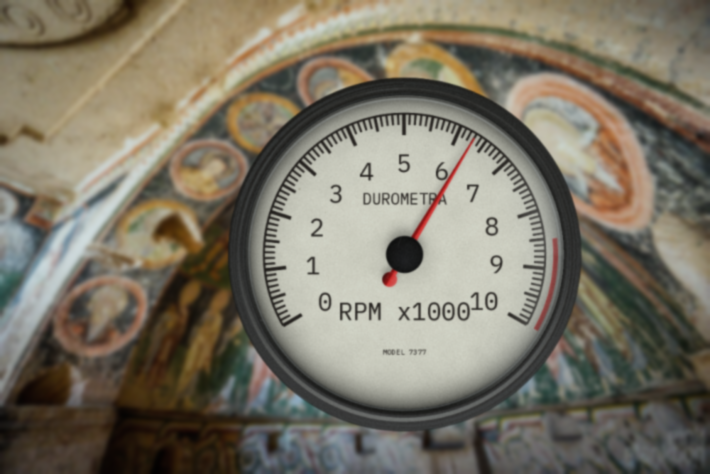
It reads 6300 rpm
